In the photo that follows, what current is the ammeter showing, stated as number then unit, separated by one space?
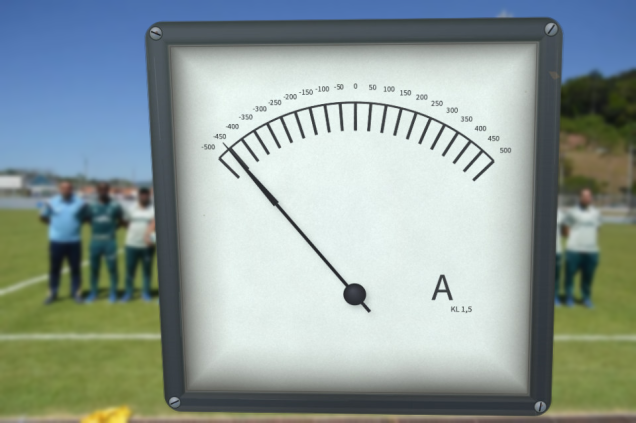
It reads -450 A
